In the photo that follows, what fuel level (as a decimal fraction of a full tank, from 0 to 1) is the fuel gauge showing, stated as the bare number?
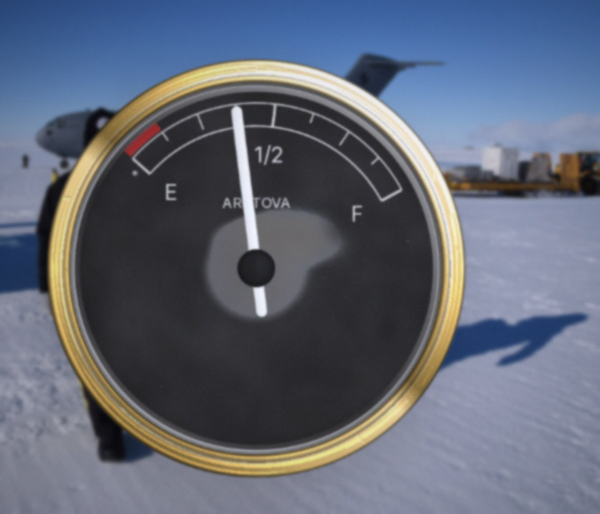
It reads 0.375
